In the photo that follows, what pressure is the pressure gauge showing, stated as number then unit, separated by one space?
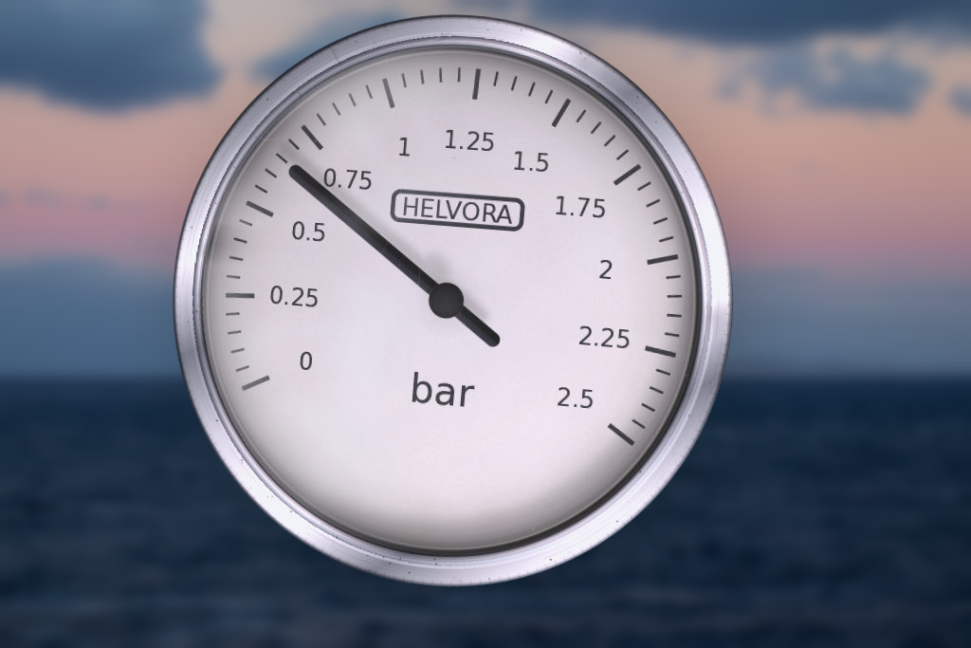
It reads 0.65 bar
